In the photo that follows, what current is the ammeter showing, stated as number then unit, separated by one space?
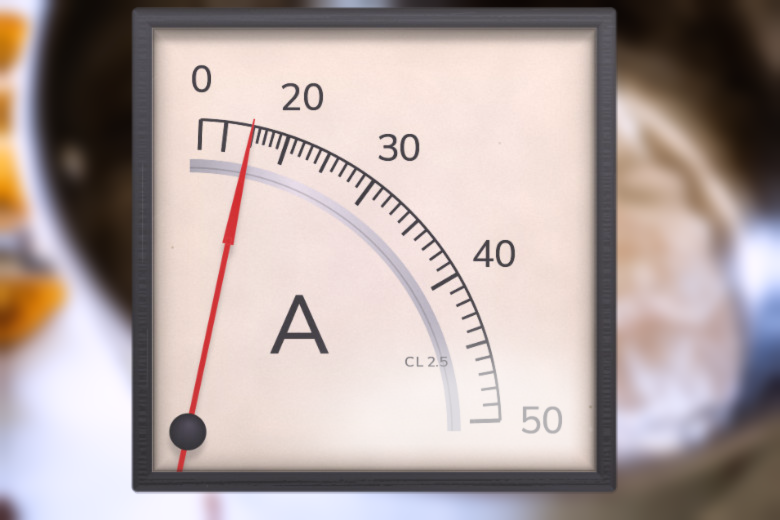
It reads 15 A
